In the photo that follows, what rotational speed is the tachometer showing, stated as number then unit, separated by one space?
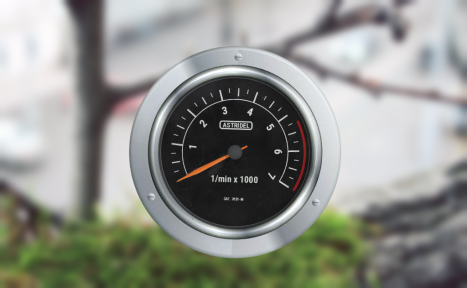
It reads 0 rpm
